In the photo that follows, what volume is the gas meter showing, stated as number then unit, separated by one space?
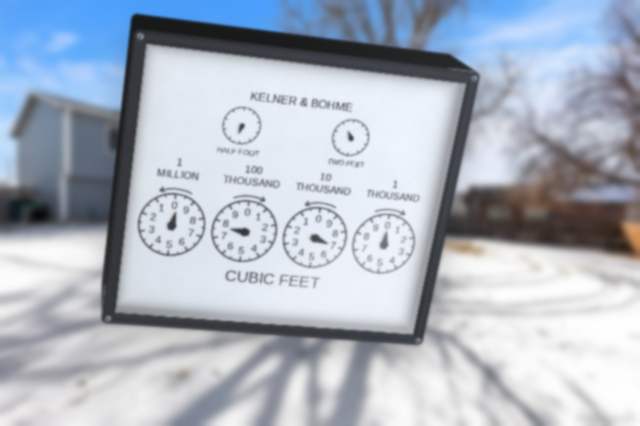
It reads 977000 ft³
